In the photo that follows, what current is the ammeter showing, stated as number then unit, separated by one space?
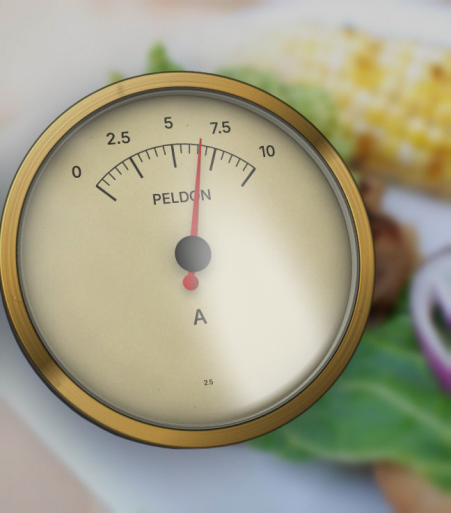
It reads 6.5 A
